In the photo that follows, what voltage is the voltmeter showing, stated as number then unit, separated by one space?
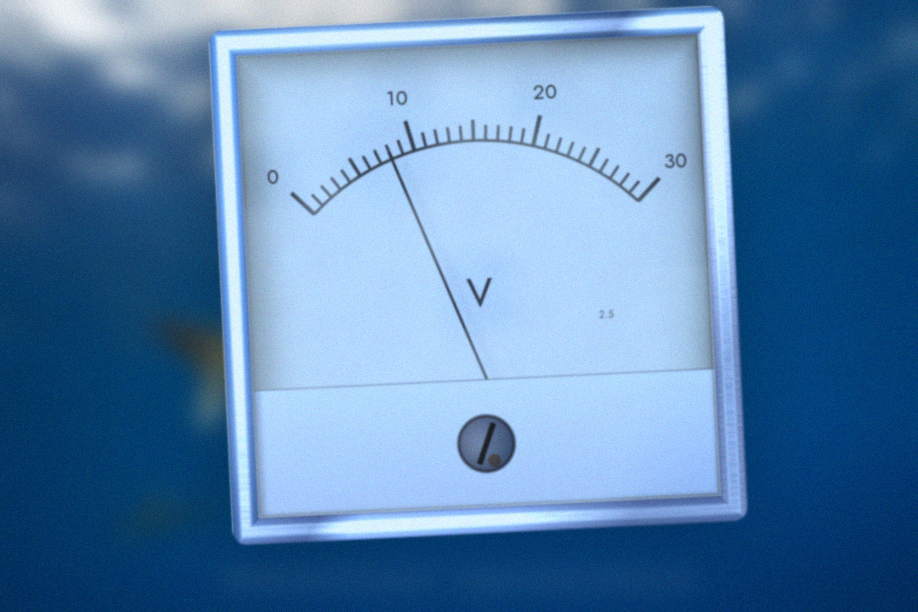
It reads 8 V
